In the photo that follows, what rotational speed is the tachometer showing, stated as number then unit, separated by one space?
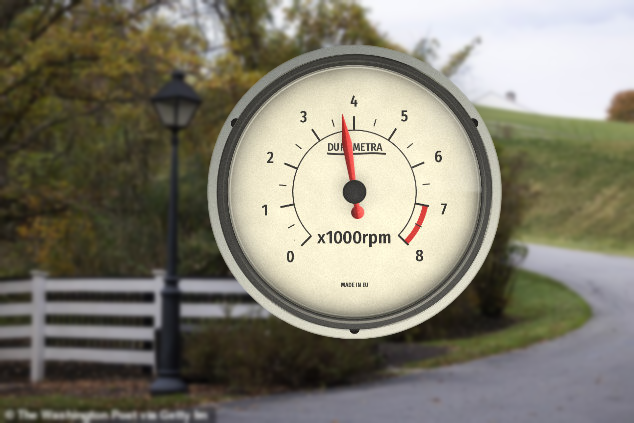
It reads 3750 rpm
